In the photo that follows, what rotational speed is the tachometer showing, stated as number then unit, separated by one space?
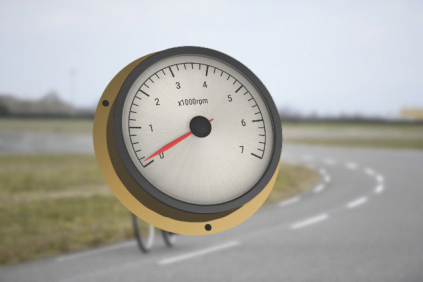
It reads 100 rpm
